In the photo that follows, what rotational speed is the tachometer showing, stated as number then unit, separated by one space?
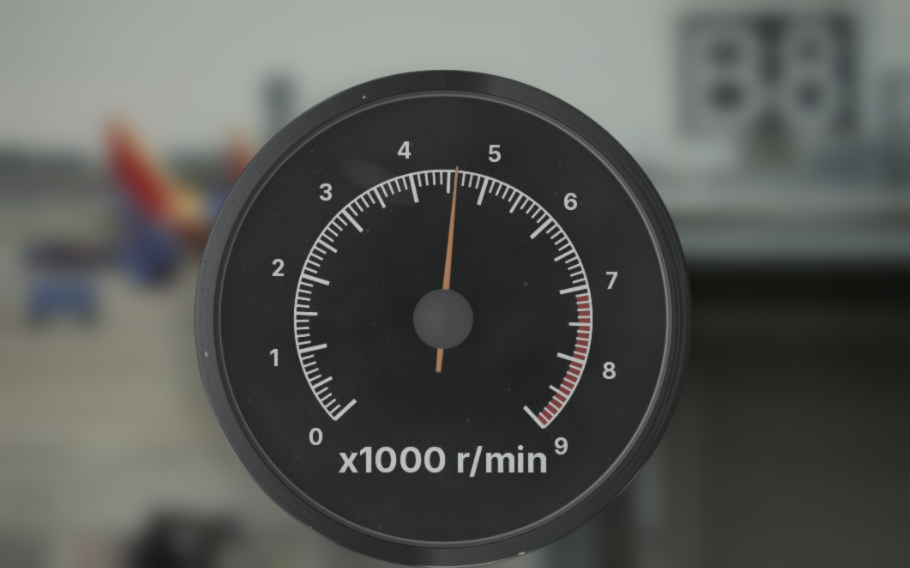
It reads 4600 rpm
